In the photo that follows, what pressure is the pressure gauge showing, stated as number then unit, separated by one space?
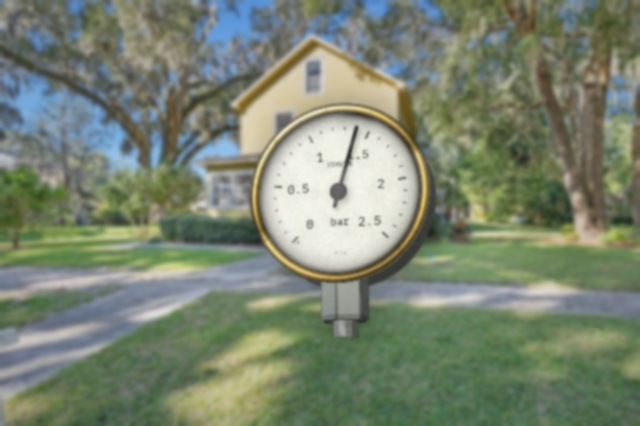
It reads 1.4 bar
